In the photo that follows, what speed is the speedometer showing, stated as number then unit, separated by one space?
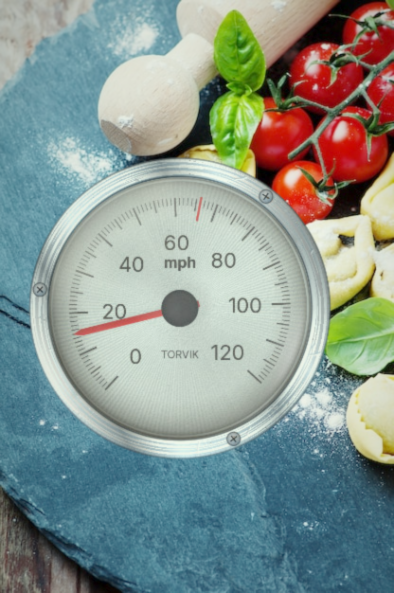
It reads 15 mph
